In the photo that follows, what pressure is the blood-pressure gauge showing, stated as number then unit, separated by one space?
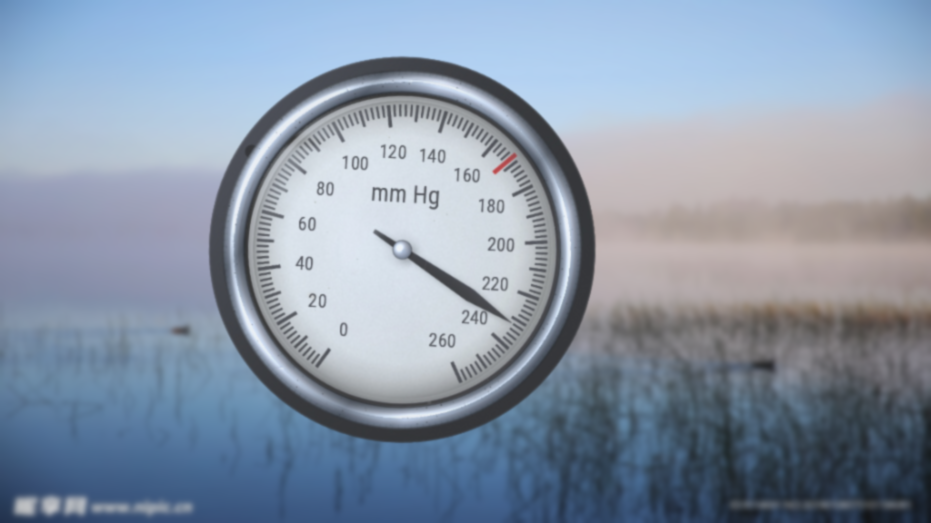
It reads 232 mmHg
